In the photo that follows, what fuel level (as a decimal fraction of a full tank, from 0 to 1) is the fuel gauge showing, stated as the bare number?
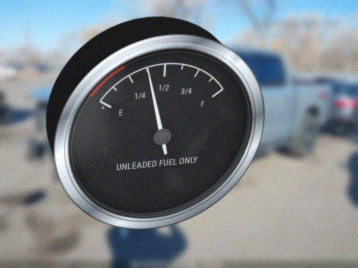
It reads 0.375
